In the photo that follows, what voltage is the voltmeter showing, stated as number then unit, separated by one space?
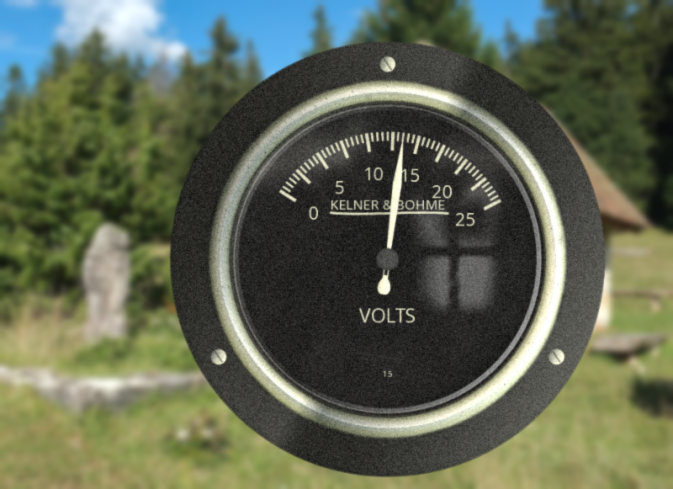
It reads 13.5 V
